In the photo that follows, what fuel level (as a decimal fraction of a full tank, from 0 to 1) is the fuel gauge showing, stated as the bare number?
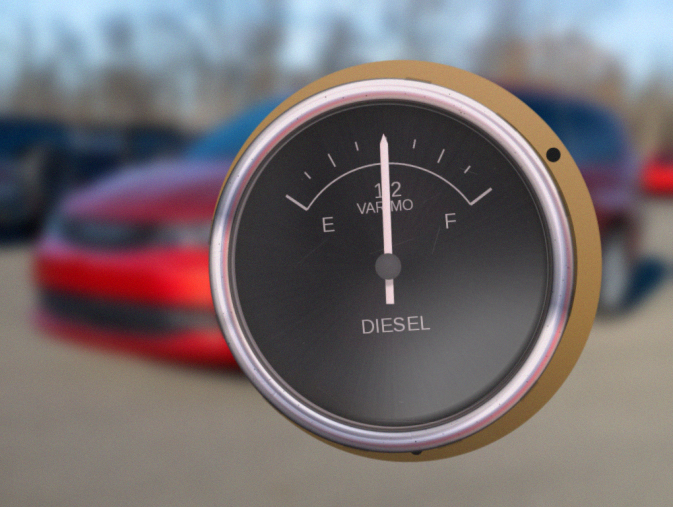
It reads 0.5
